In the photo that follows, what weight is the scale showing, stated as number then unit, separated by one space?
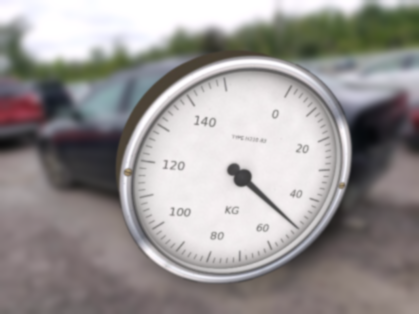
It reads 50 kg
